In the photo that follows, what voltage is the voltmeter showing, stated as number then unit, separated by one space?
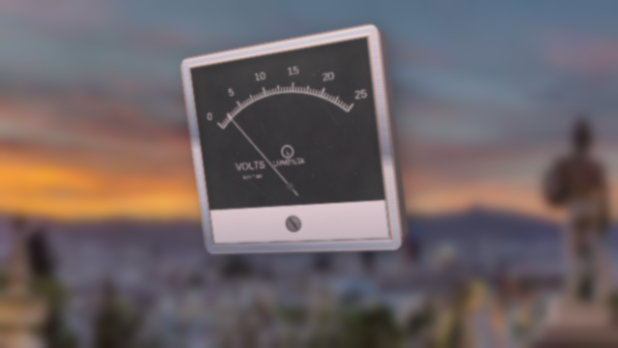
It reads 2.5 V
